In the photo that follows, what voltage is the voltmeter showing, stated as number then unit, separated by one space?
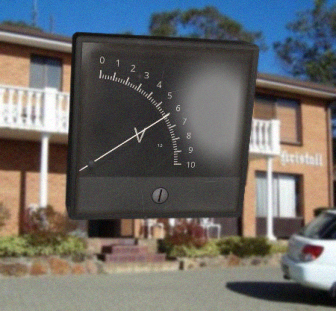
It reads 6 V
